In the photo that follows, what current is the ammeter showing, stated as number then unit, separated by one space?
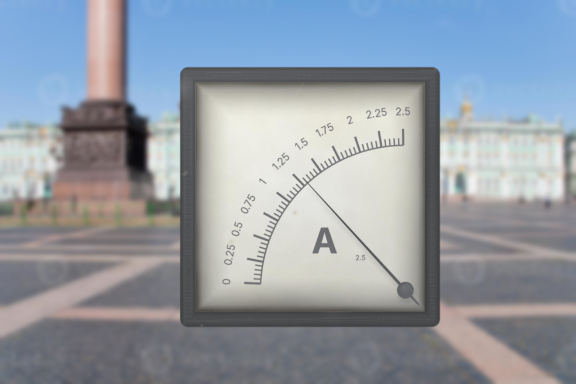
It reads 1.3 A
